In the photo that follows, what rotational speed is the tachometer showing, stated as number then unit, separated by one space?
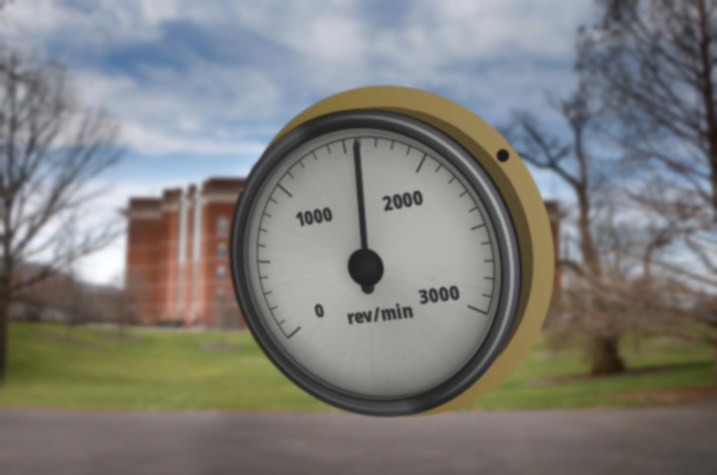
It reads 1600 rpm
